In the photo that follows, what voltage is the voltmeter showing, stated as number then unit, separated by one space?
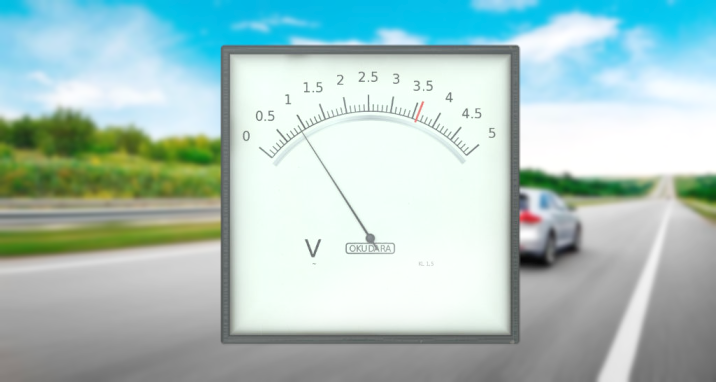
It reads 0.9 V
